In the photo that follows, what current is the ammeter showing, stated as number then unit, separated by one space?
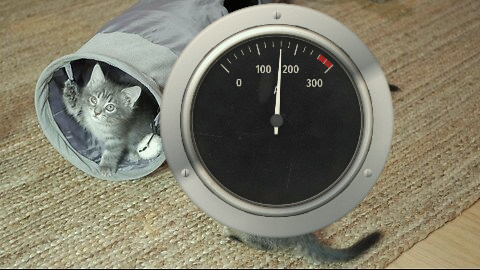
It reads 160 A
